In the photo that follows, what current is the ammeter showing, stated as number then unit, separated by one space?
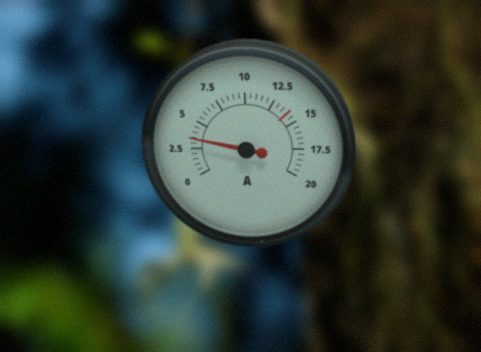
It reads 3.5 A
